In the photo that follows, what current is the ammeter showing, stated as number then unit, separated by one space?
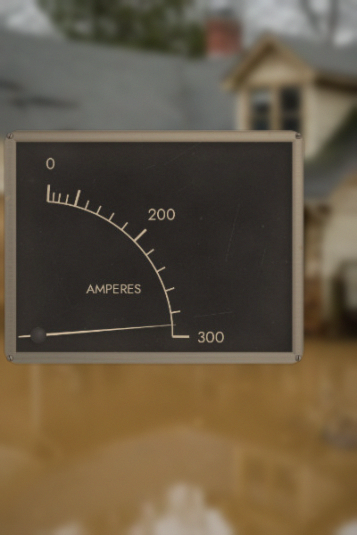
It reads 290 A
